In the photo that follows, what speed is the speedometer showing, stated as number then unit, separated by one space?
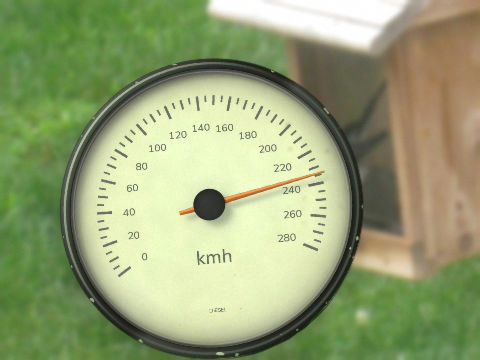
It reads 235 km/h
